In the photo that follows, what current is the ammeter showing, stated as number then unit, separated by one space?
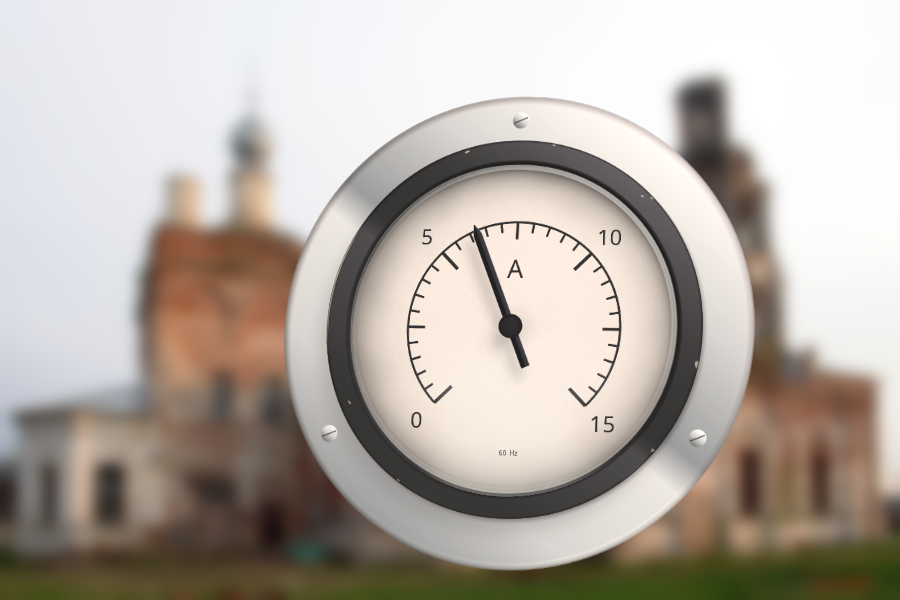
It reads 6.25 A
